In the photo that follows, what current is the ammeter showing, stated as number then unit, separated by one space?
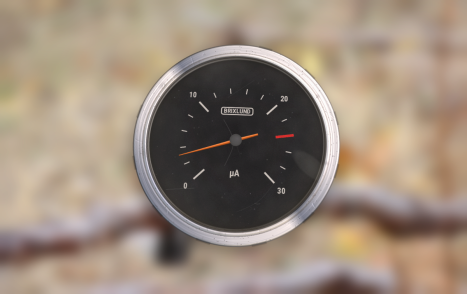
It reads 3 µA
